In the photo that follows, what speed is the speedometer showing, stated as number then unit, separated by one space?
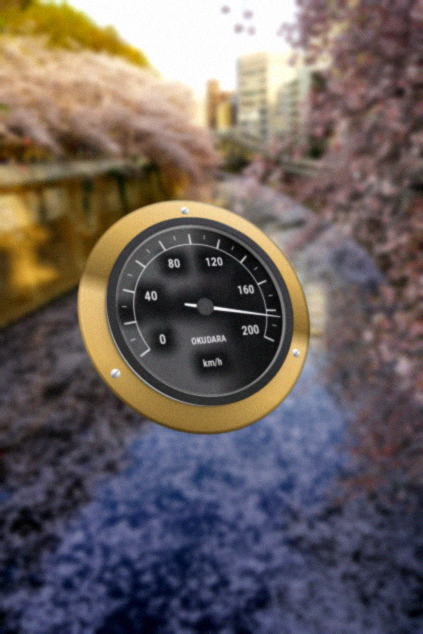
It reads 185 km/h
